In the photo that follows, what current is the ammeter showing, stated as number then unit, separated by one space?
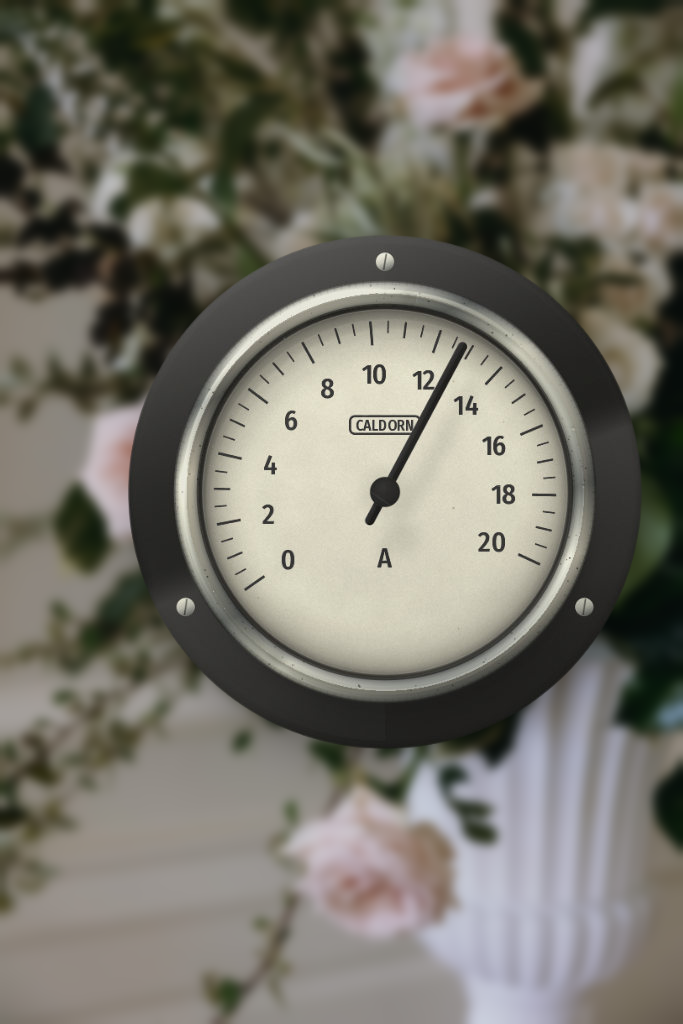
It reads 12.75 A
